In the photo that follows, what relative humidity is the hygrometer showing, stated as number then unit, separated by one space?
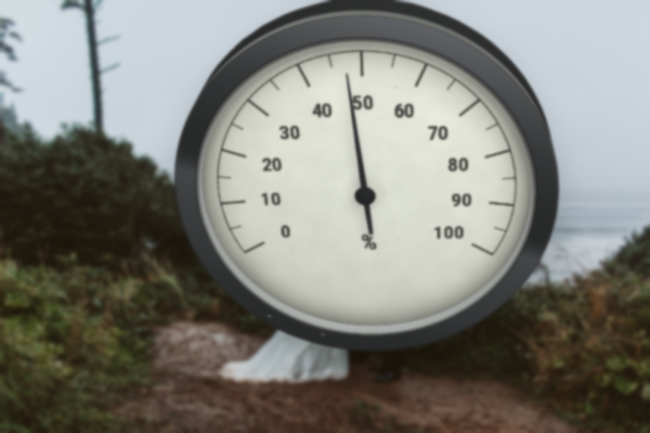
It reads 47.5 %
